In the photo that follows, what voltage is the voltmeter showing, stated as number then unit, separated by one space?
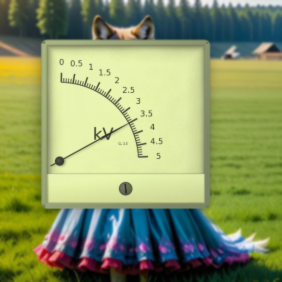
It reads 3.5 kV
